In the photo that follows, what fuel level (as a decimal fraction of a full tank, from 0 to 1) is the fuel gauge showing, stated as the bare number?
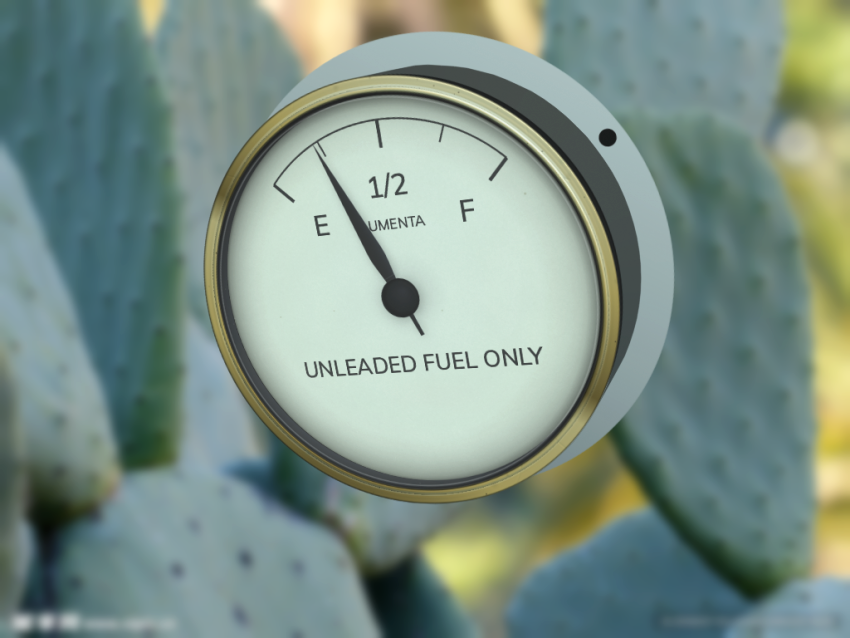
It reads 0.25
